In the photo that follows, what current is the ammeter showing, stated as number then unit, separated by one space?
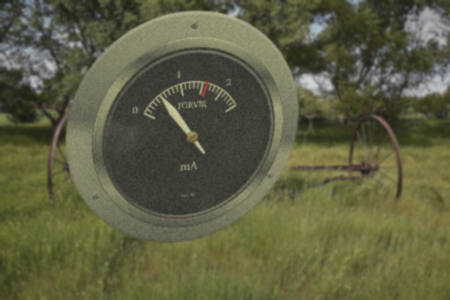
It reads 0.5 mA
